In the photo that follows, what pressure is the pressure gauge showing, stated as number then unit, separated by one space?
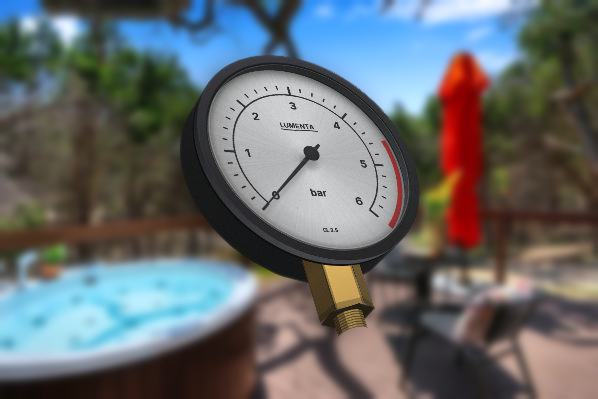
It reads 0 bar
